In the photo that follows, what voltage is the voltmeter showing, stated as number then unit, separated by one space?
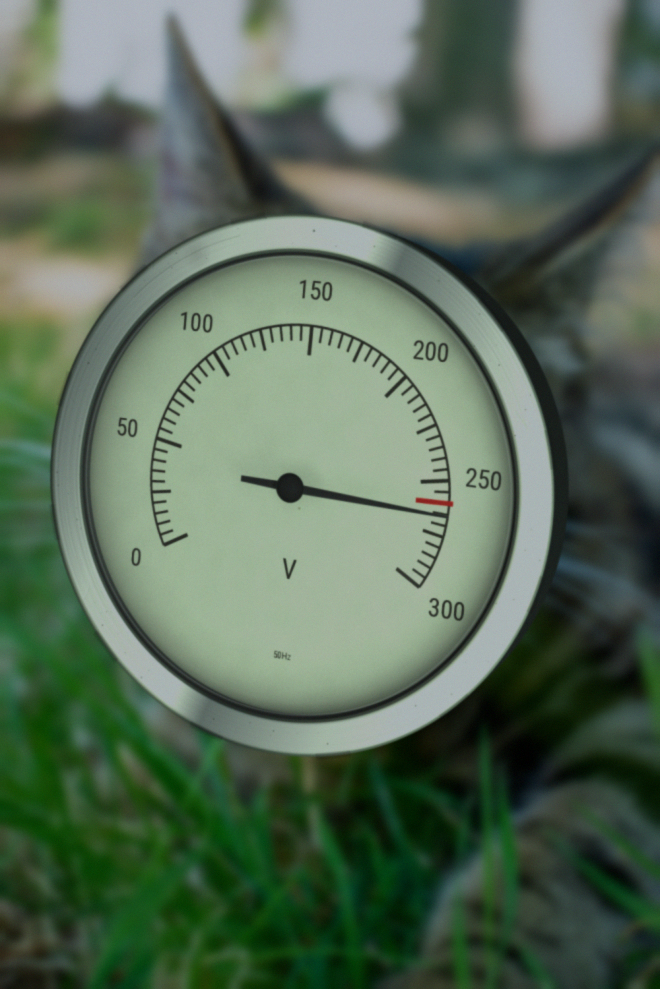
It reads 265 V
